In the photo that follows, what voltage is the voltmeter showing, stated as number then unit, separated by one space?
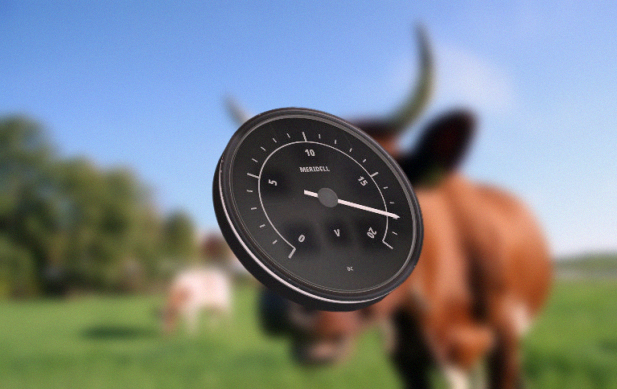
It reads 18 V
